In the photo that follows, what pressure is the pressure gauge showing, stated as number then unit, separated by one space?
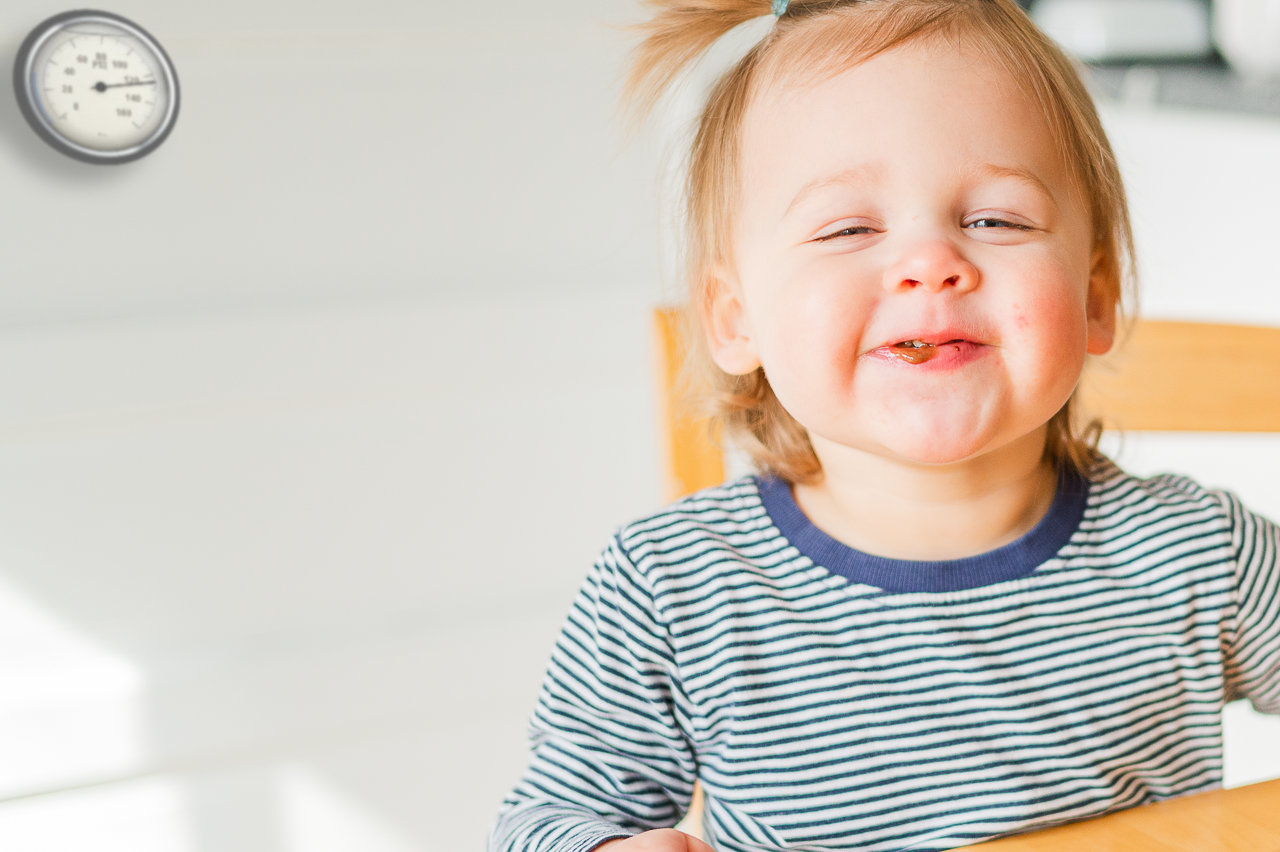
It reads 125 psi
